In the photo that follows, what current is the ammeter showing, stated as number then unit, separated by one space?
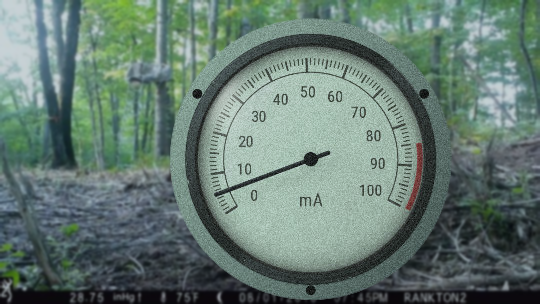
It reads 5 mA
